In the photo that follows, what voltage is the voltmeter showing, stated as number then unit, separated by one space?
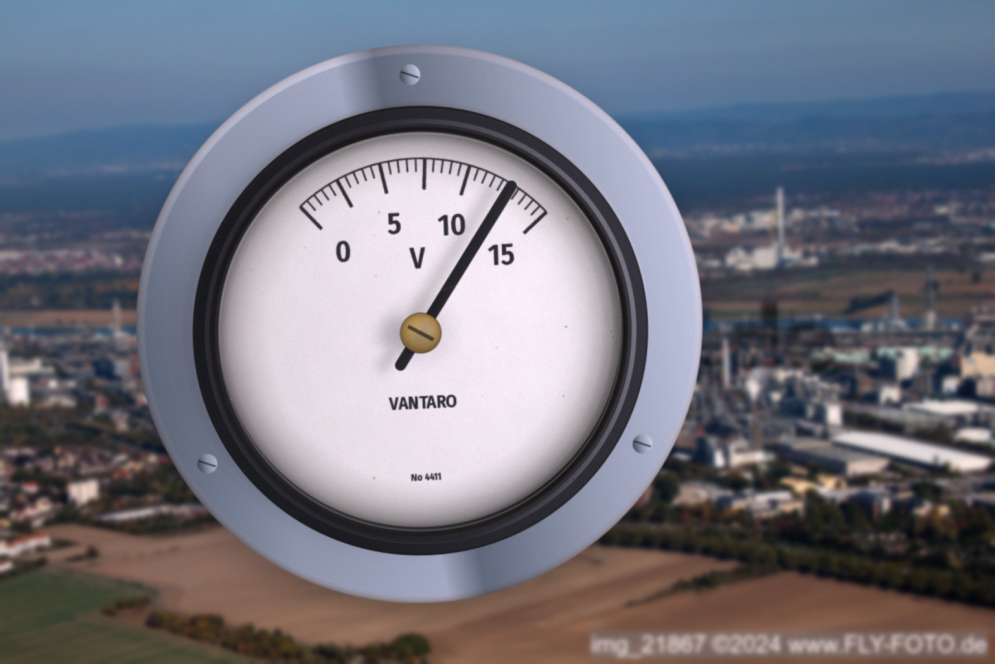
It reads 12.5 V
